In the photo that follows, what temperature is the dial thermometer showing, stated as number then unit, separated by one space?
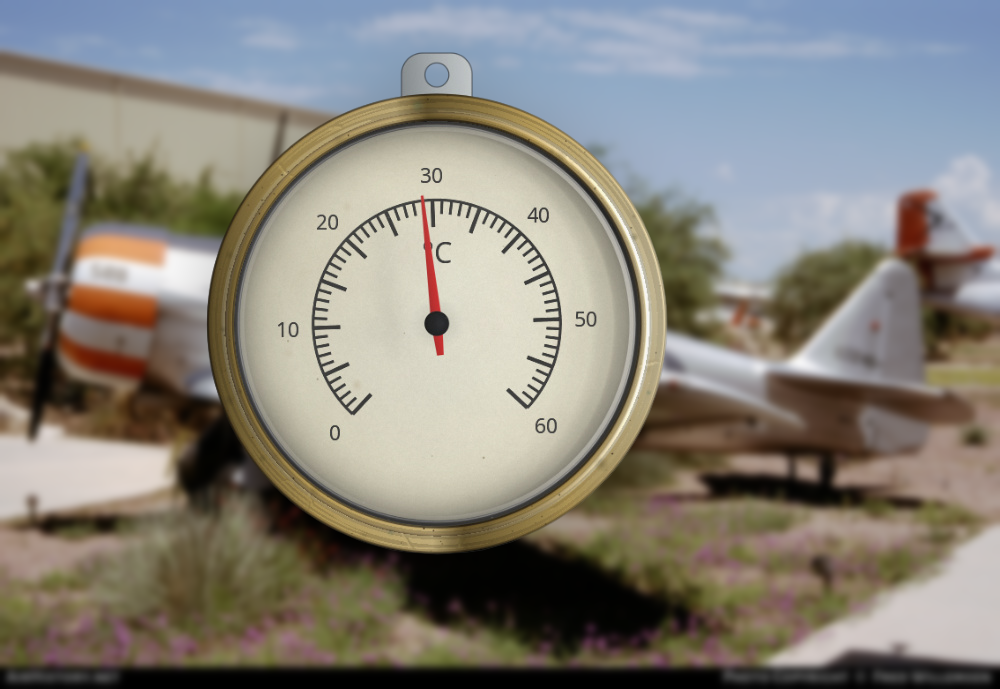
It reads 29 °C
